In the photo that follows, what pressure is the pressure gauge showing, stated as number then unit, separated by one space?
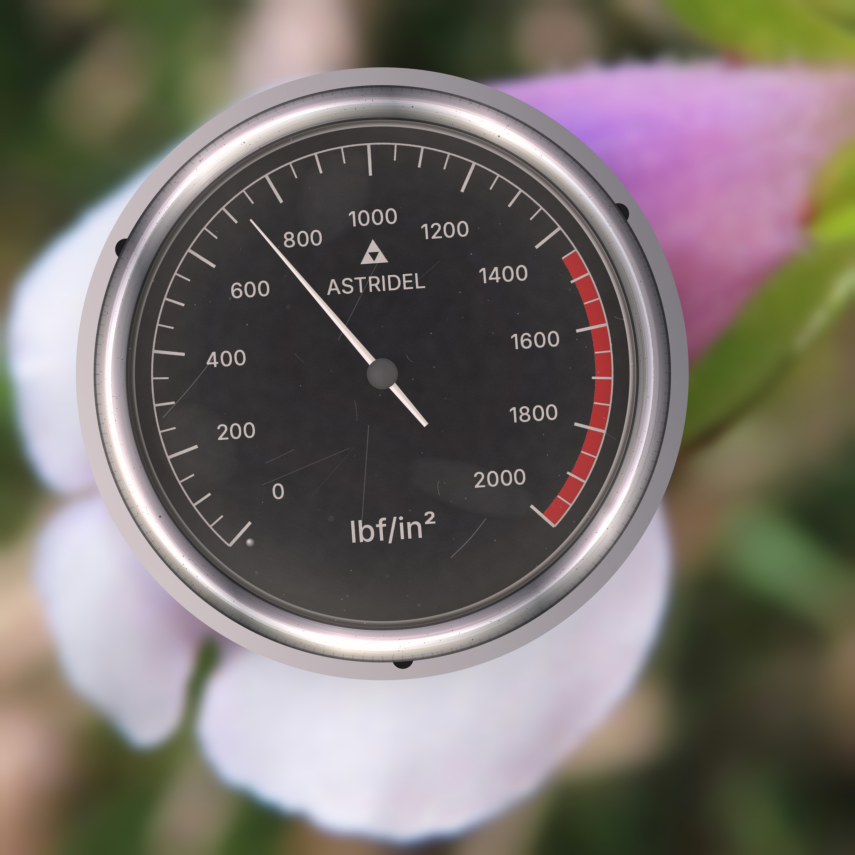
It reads 725 psi
